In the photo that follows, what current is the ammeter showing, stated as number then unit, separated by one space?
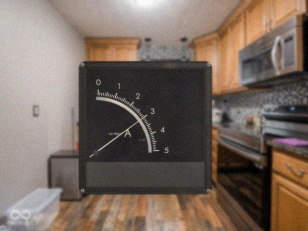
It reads 3 A
